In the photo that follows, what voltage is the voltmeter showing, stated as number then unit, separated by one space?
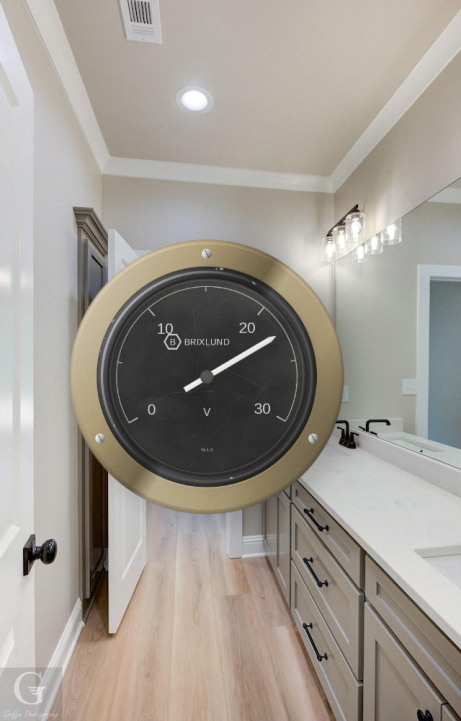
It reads 22.5 V
